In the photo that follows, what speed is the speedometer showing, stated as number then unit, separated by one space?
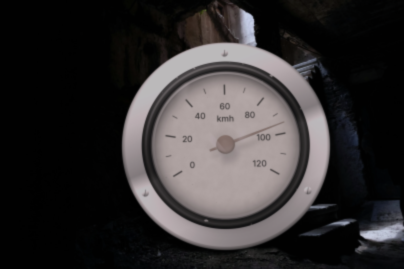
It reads 95 km/h
